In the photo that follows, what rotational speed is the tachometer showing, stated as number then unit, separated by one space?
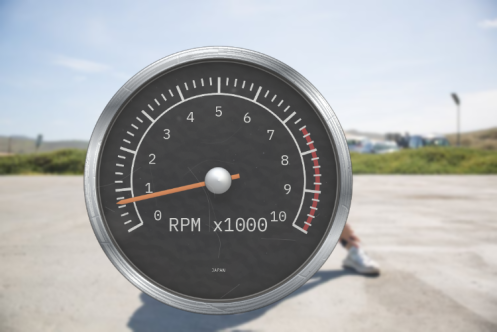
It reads 700 rpm
